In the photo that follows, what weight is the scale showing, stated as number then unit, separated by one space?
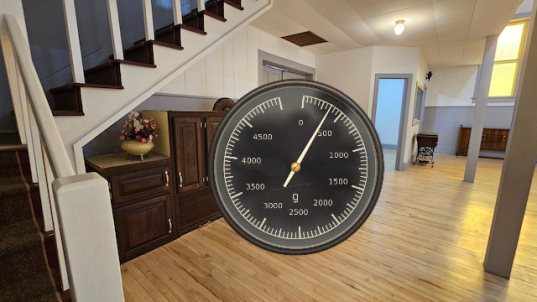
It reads 350 g
